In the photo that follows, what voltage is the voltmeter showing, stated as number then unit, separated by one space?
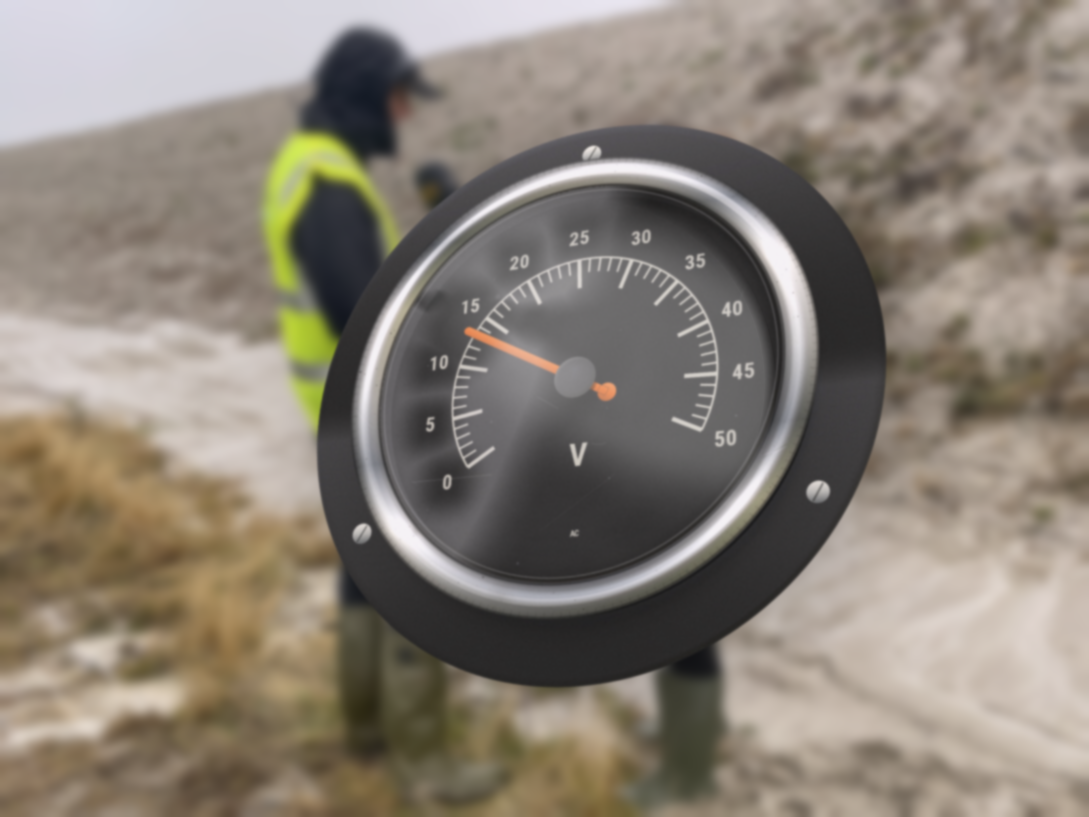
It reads 13 V
